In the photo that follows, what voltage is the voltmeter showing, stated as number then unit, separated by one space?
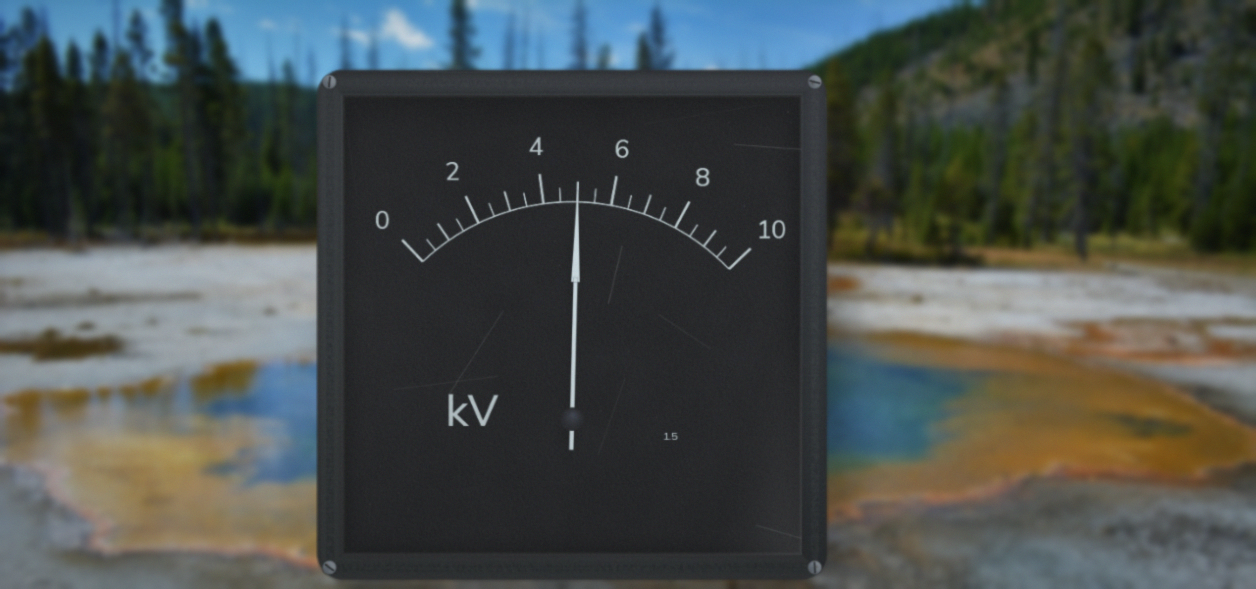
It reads 5 kV
